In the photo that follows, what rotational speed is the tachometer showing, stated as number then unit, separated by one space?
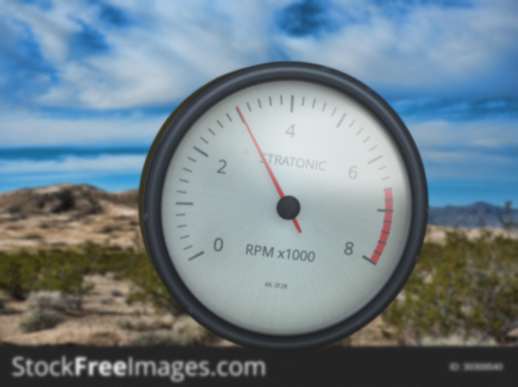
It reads 3000 rpm
